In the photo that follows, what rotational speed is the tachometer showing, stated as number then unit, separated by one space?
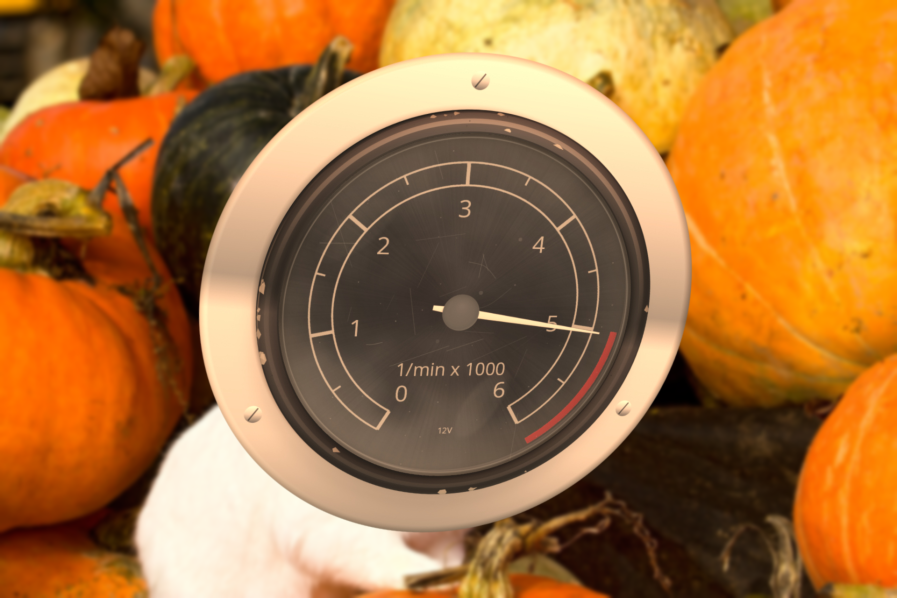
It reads 5000 rpm
